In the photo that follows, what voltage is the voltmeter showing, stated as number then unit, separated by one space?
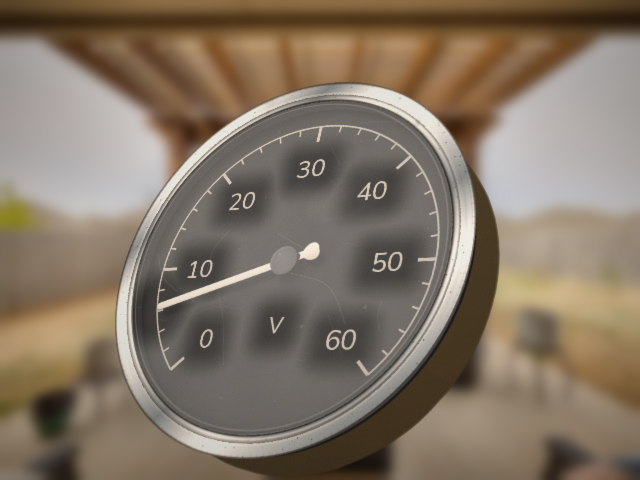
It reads 6 V
